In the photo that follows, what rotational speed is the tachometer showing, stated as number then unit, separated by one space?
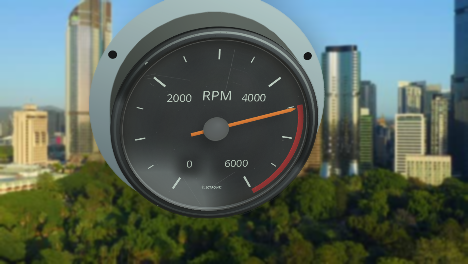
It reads 4500 rpm
